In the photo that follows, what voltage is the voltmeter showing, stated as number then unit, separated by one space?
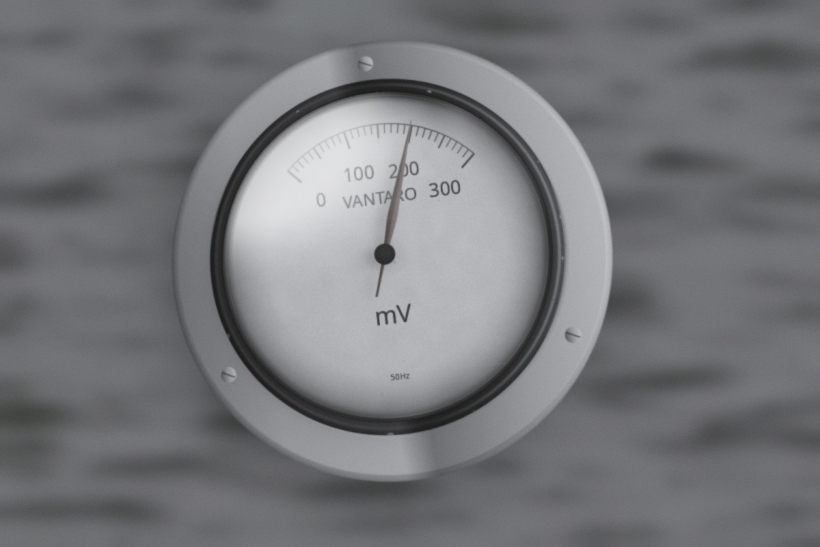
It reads 200 mV
